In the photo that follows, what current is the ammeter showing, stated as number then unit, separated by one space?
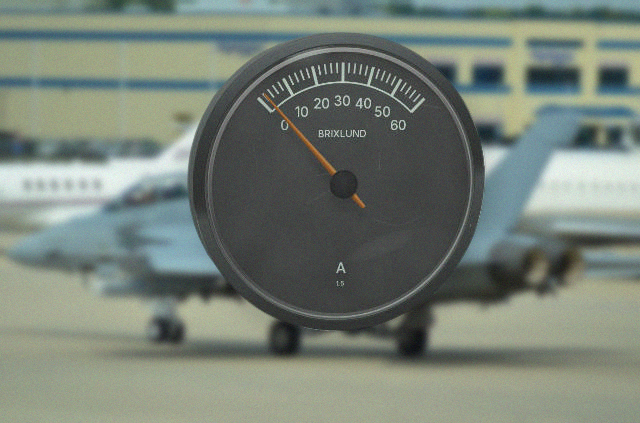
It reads 2 A
